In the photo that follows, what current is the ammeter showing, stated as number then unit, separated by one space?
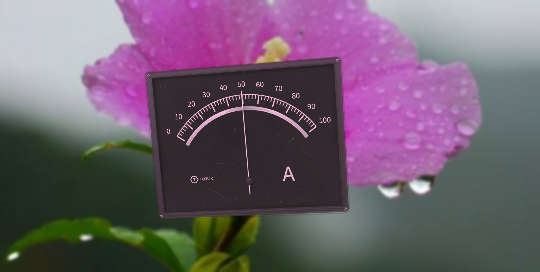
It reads 50 A
